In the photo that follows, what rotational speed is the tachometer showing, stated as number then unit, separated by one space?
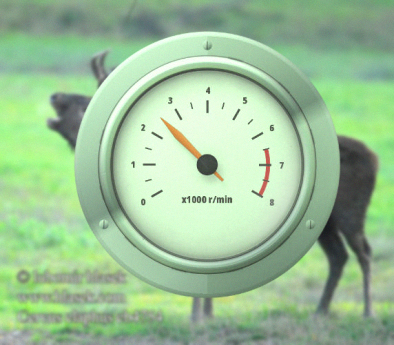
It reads 2500 rpm
